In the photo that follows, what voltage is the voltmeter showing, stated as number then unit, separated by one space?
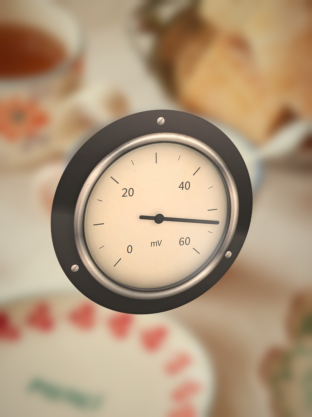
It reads 52.5 mV
